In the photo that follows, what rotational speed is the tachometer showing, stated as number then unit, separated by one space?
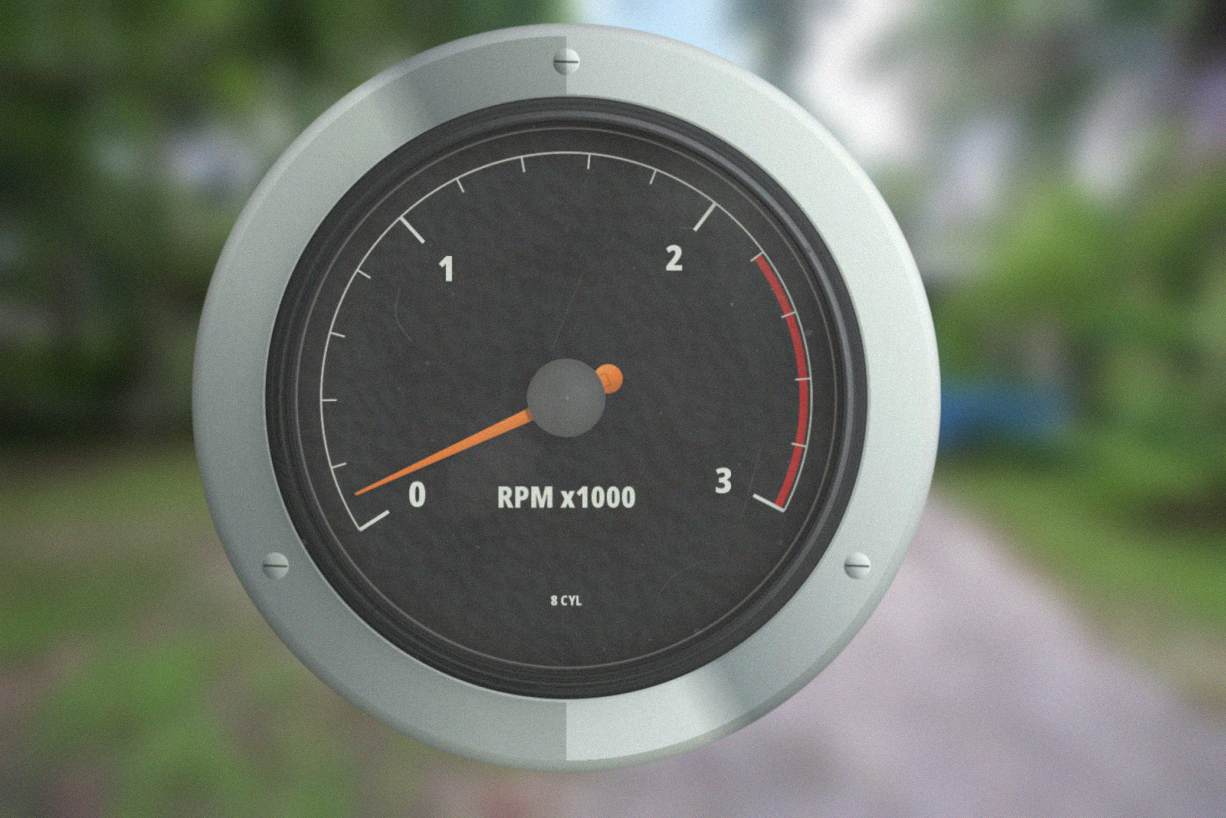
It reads 100 rpm
